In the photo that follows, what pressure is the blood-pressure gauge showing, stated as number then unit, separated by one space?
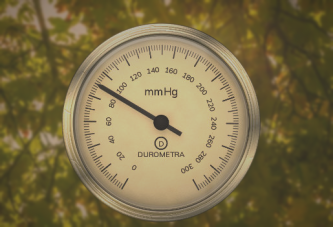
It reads 90 mmHg
